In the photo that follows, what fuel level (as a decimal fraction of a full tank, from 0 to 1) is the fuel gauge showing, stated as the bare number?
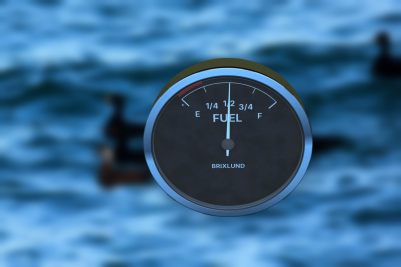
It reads 0.5
